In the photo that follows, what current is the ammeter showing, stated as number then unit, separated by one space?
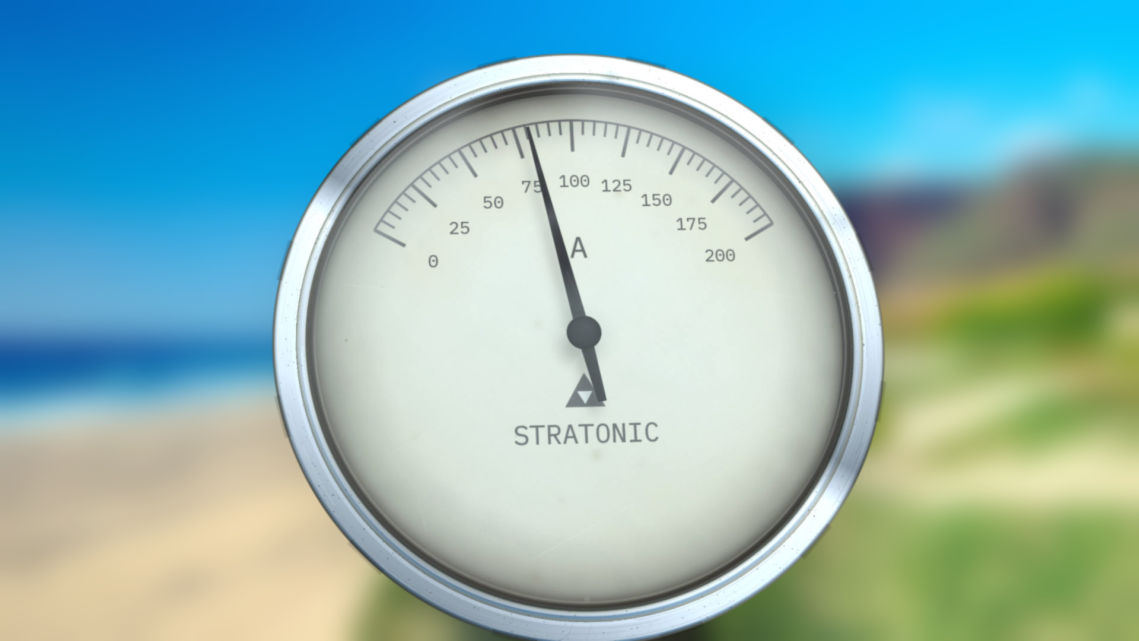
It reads 80 A
